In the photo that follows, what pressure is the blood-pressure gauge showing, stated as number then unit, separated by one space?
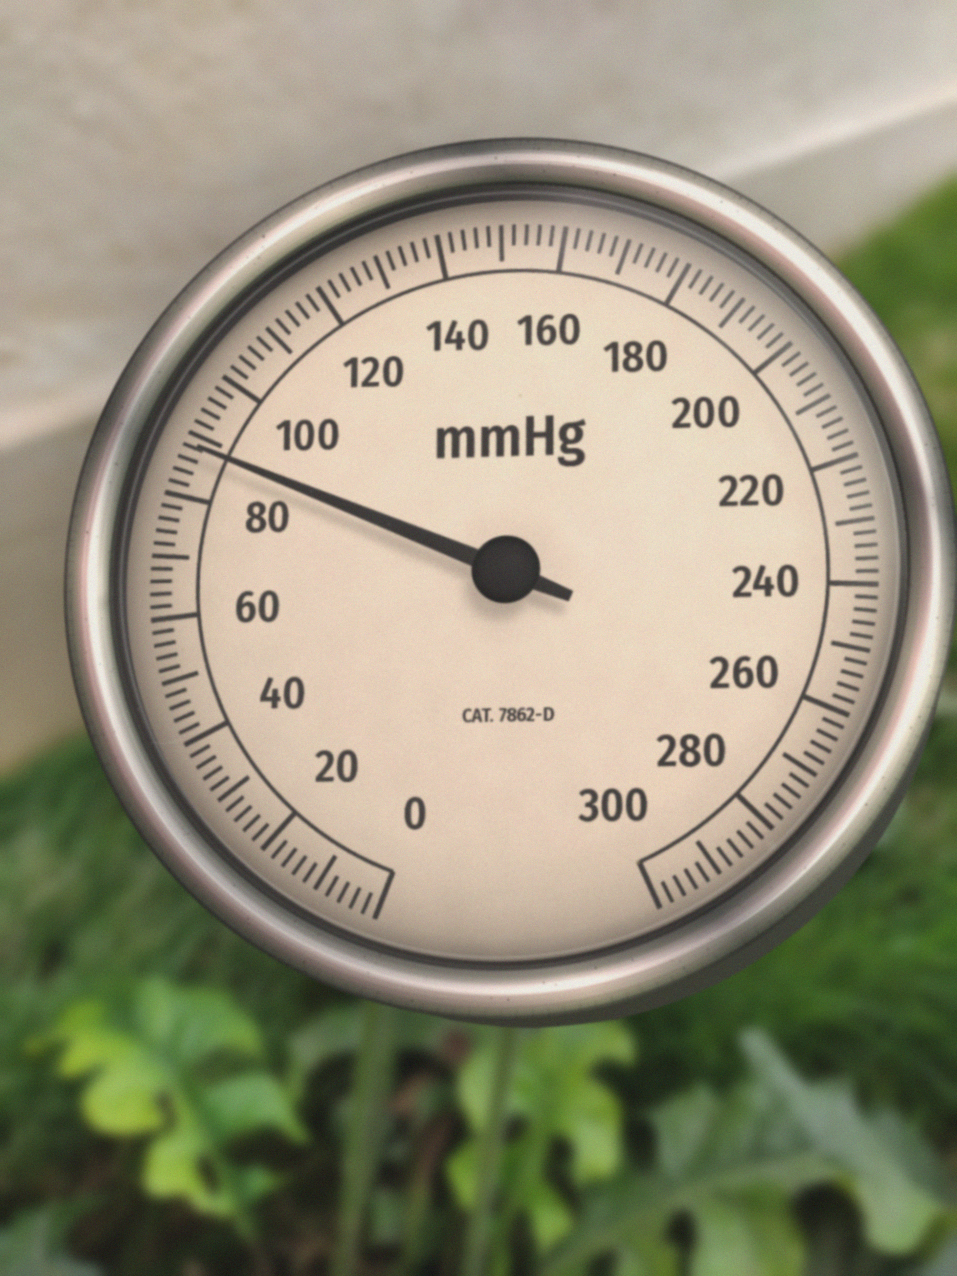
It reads 88 mmHg
